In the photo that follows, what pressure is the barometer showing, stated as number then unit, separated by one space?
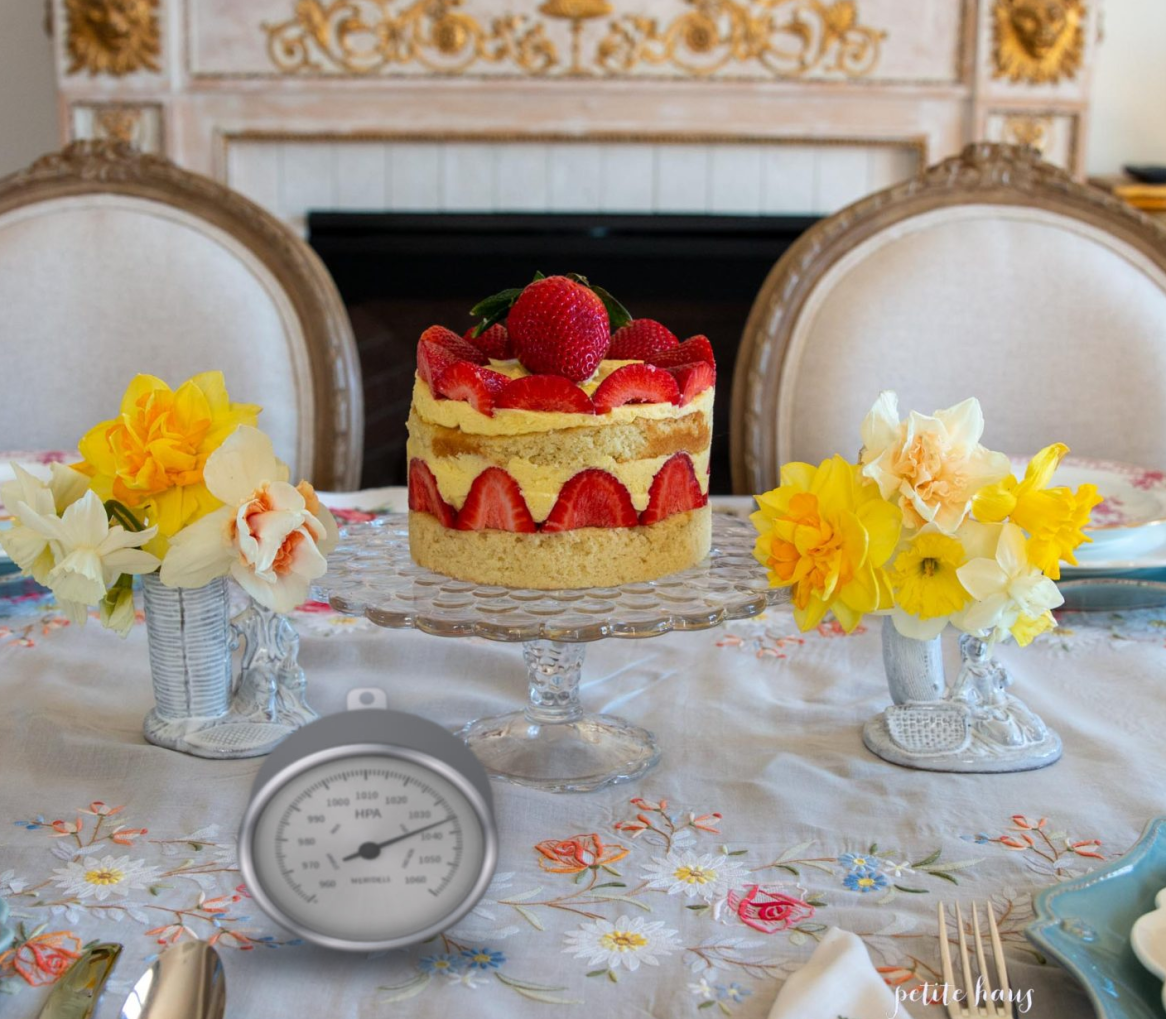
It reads 1035 hPa
